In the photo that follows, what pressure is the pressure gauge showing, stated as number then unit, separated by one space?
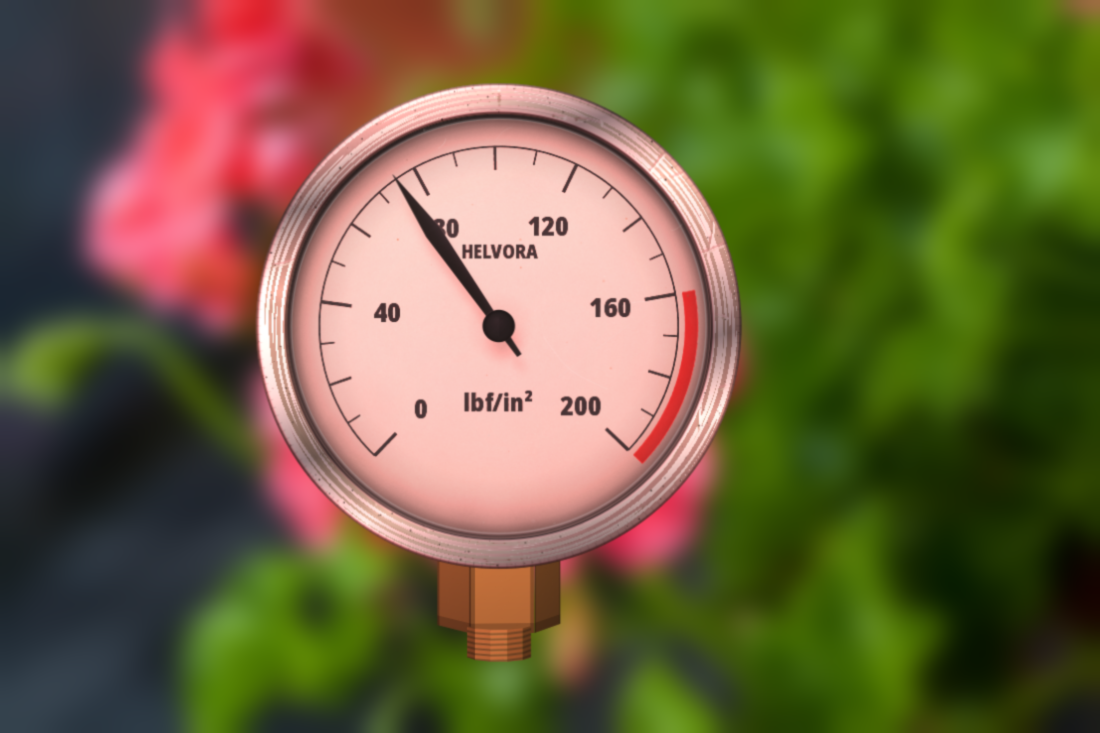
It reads 75 psi
